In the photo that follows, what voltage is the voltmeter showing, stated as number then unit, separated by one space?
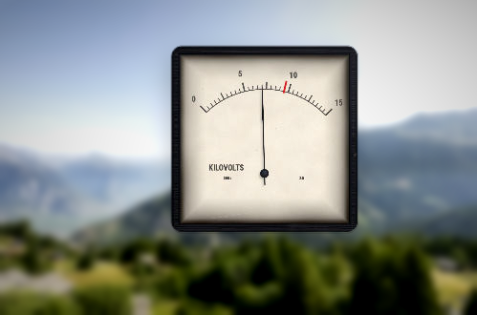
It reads 7 kV
